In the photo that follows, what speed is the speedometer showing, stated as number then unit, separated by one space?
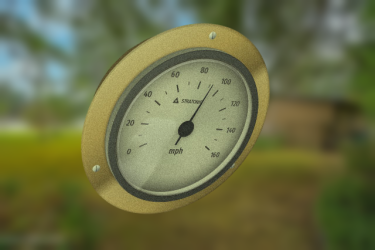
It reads 90 mph
